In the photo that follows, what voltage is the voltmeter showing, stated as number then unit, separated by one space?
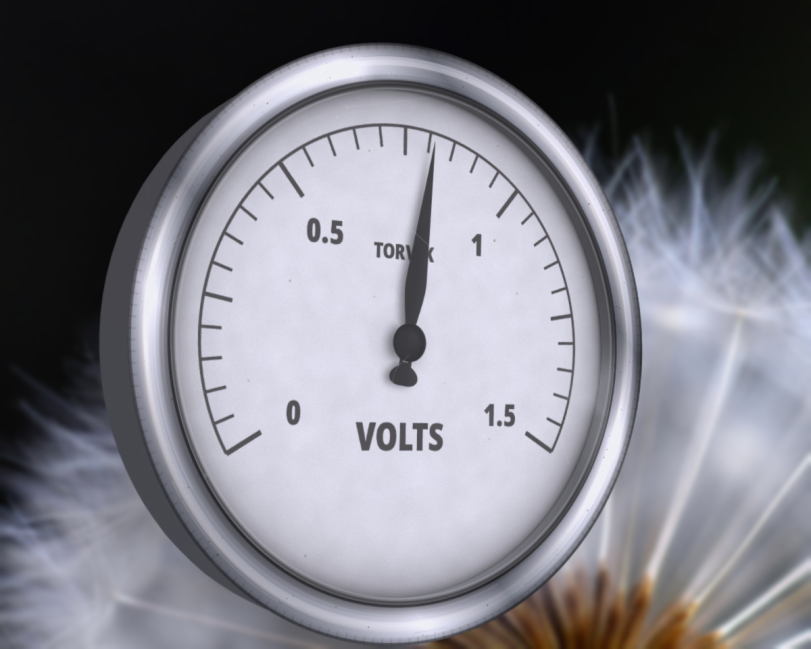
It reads 0.8 V
